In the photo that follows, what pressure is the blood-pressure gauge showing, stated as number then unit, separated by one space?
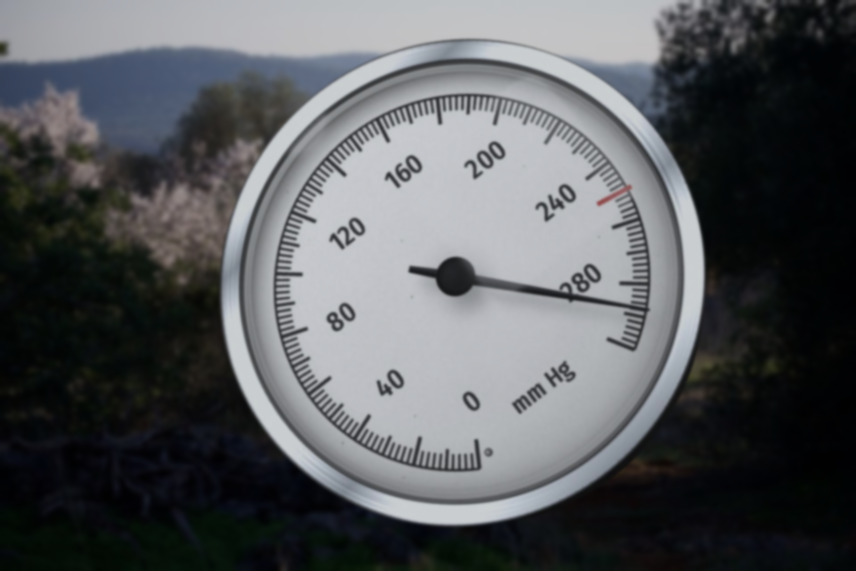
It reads 288 mmHg
